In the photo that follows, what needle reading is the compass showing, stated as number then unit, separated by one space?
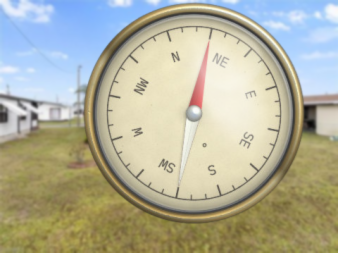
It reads 30 °
